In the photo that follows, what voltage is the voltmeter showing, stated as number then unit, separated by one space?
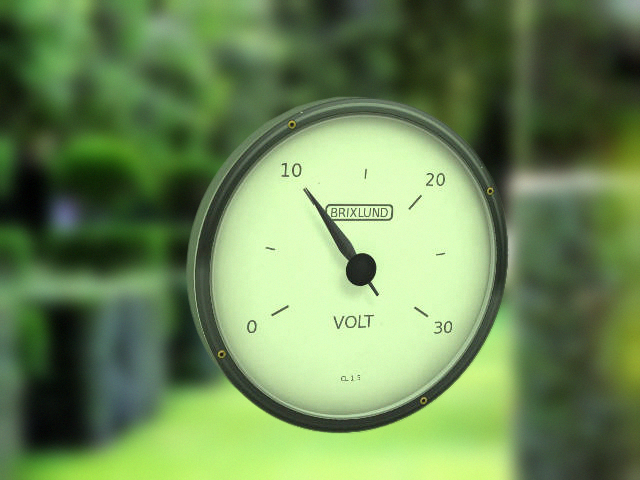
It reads 10 V
